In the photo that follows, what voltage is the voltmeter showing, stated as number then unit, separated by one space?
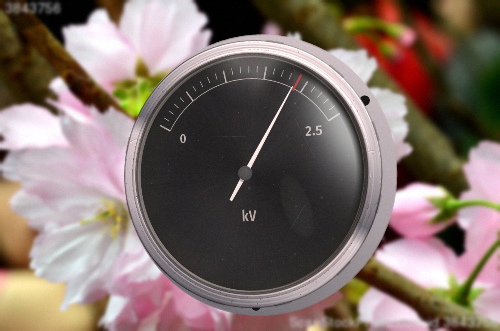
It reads 1.9 kV
